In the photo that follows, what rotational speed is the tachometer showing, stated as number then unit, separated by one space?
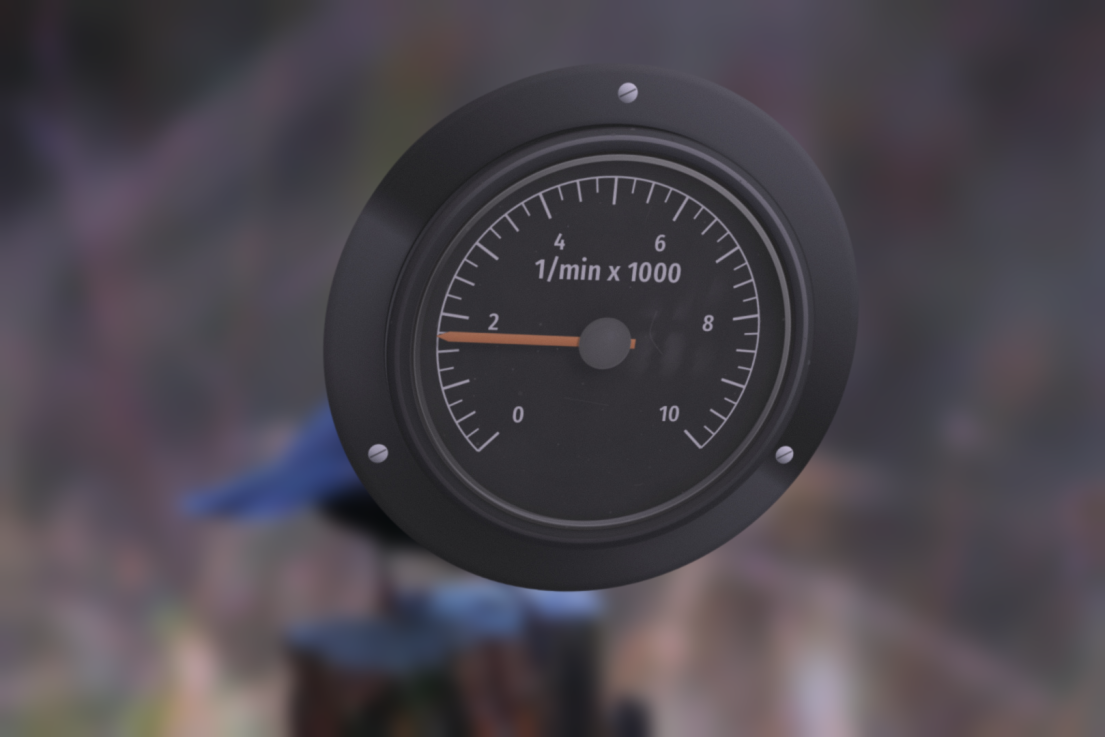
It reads 1750 rpm
